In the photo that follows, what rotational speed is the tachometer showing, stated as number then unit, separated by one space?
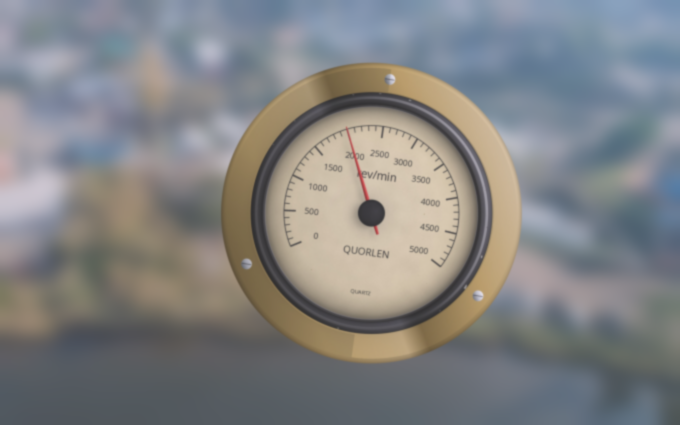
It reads 2000 rpm
